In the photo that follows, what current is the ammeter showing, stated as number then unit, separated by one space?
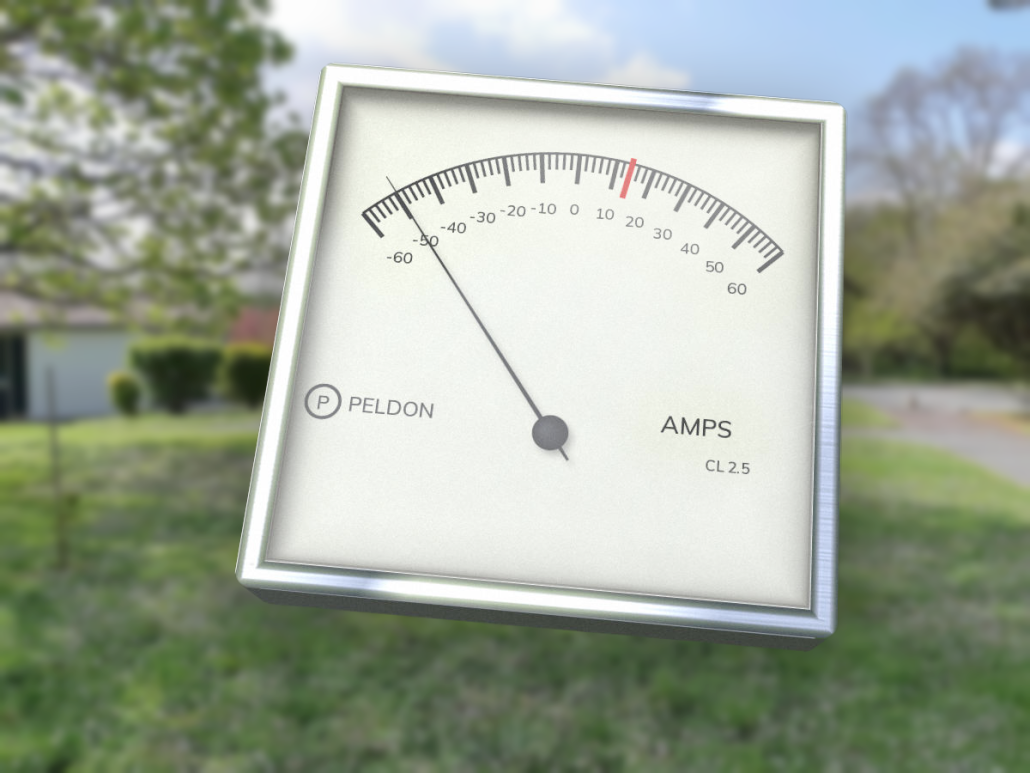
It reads -50 A
